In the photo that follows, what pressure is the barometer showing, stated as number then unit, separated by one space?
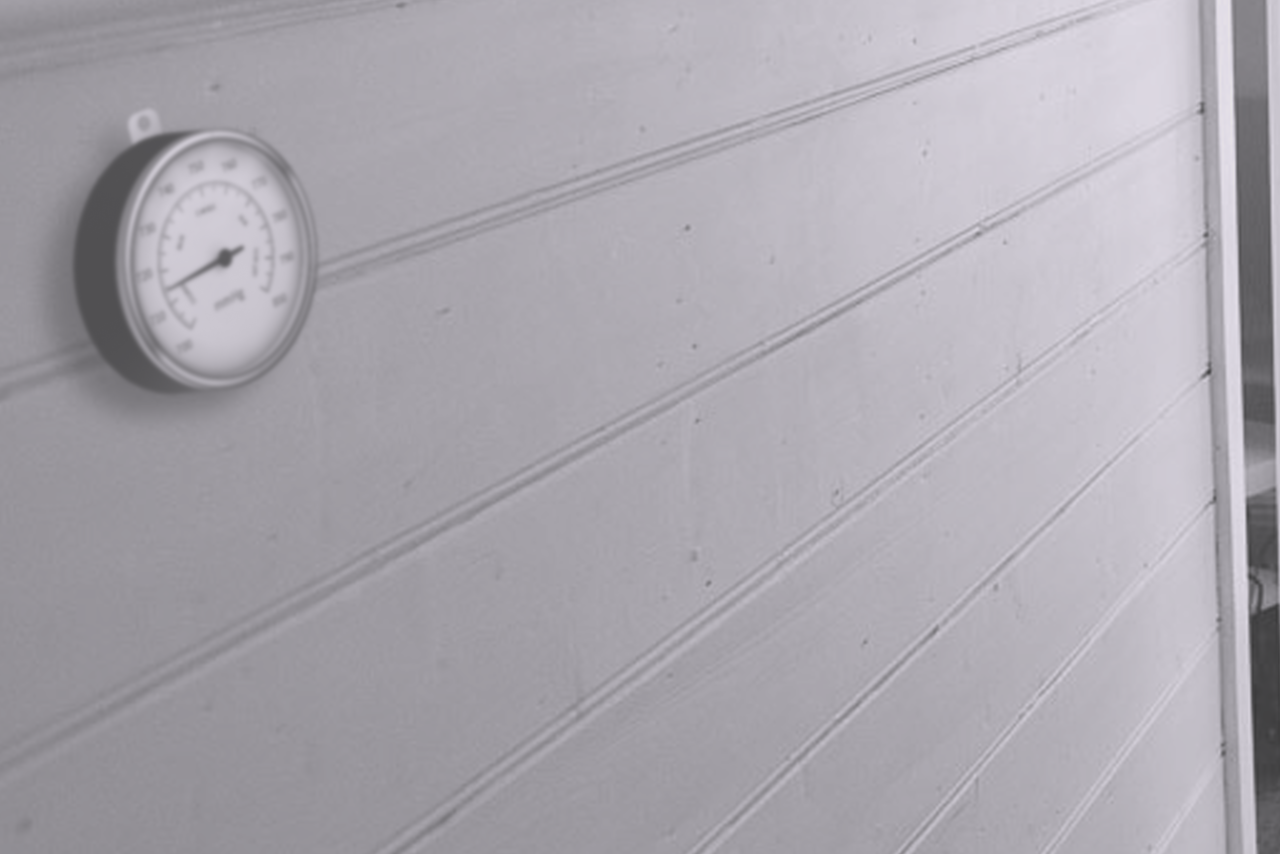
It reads 715 mmHg
